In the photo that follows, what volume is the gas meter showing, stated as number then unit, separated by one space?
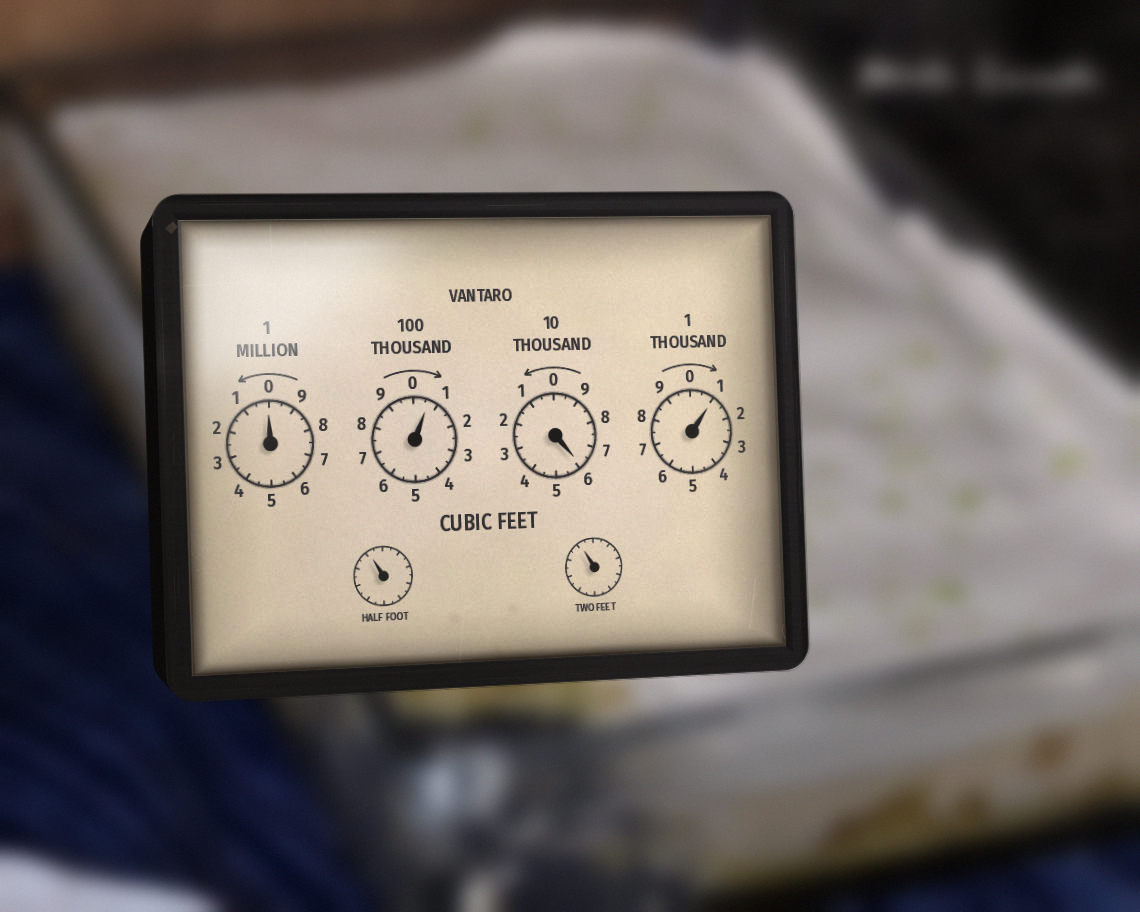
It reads 6100 ft³
